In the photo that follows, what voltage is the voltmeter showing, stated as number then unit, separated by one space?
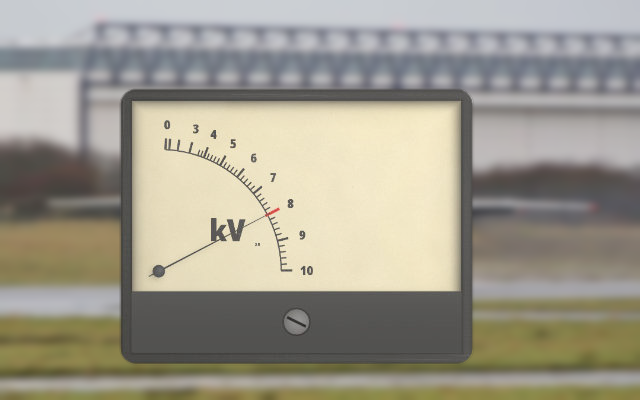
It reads 8 kV
